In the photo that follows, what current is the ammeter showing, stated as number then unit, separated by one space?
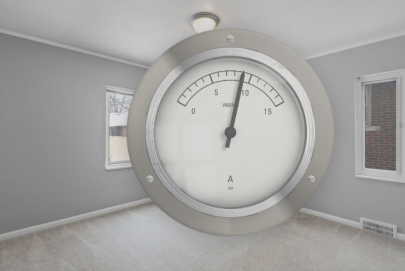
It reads 9 A
